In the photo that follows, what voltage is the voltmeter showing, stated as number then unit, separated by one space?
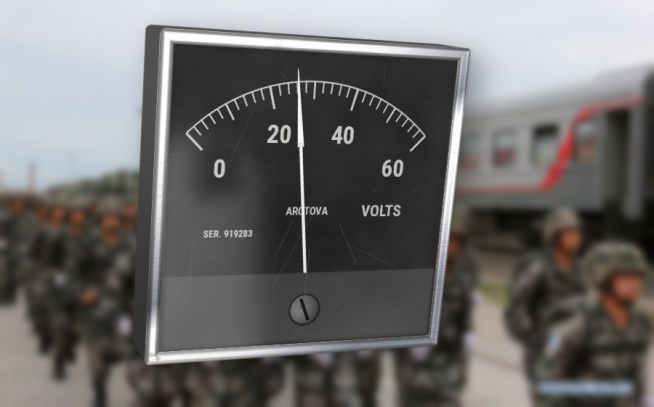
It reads 26 V
